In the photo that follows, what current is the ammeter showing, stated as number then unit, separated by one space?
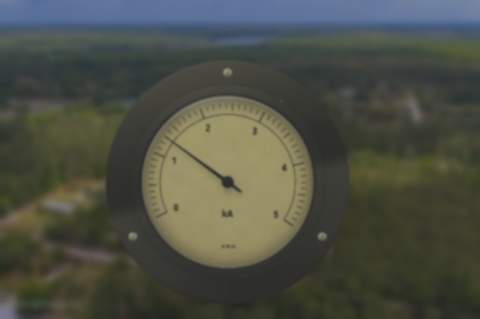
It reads 1.3 kA
